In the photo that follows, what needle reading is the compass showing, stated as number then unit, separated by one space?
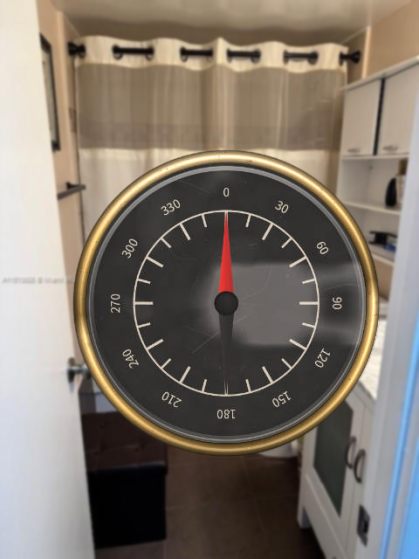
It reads 0 °
